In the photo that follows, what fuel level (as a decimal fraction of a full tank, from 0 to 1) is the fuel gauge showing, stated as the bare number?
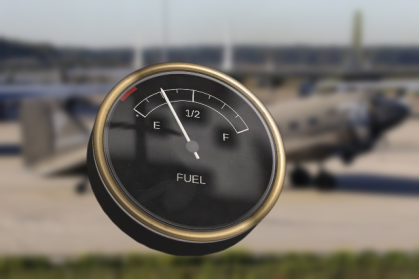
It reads 0.25
